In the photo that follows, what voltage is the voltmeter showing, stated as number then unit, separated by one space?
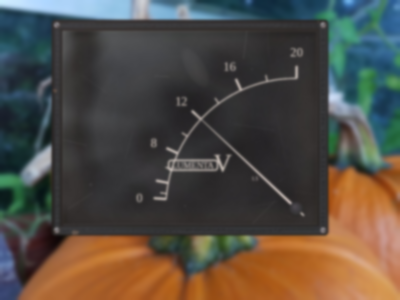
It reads 12 V
